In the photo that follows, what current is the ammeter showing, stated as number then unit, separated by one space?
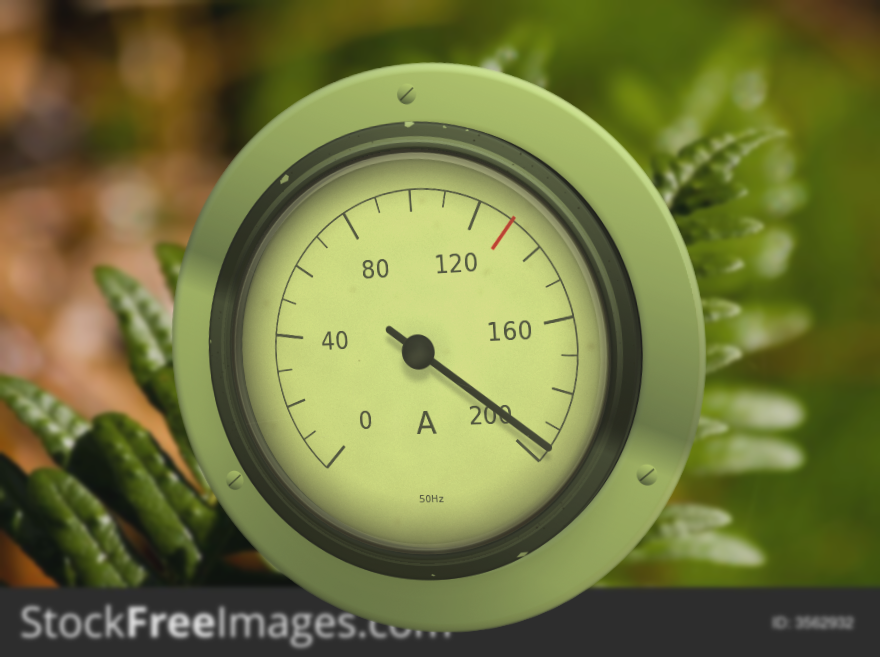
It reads 195 A
